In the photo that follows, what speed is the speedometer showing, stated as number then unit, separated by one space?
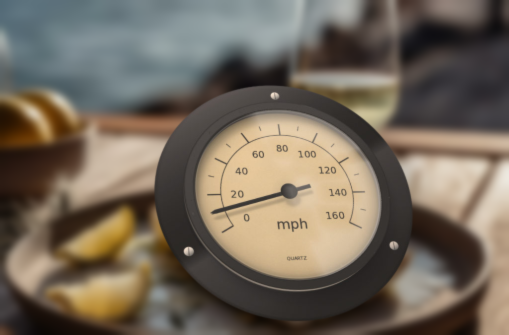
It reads 10 mph
